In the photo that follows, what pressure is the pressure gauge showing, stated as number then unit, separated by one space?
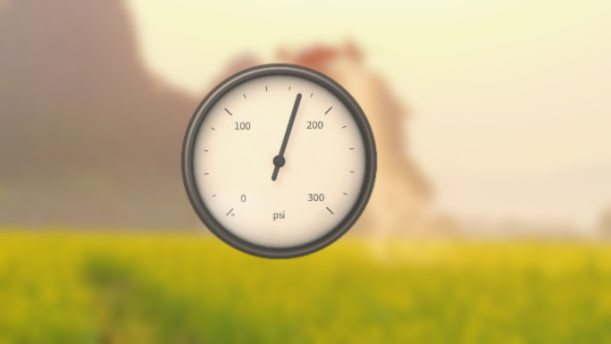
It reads 170 psi
